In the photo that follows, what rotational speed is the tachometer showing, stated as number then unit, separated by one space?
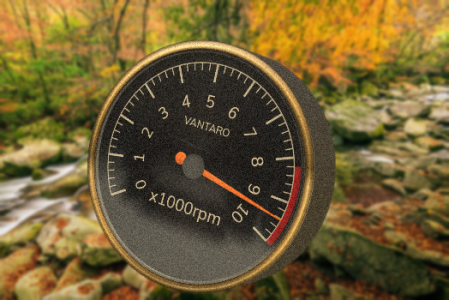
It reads 9400 rpm
